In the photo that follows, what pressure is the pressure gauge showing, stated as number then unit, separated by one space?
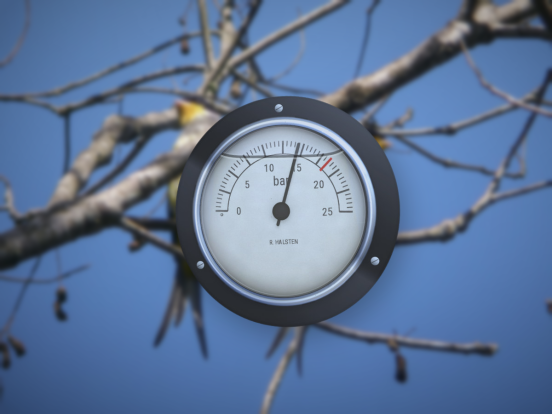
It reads 14.5 bar
